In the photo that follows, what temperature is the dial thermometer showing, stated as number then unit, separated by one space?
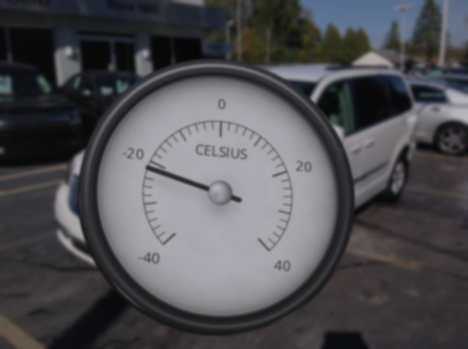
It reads -22 °C
